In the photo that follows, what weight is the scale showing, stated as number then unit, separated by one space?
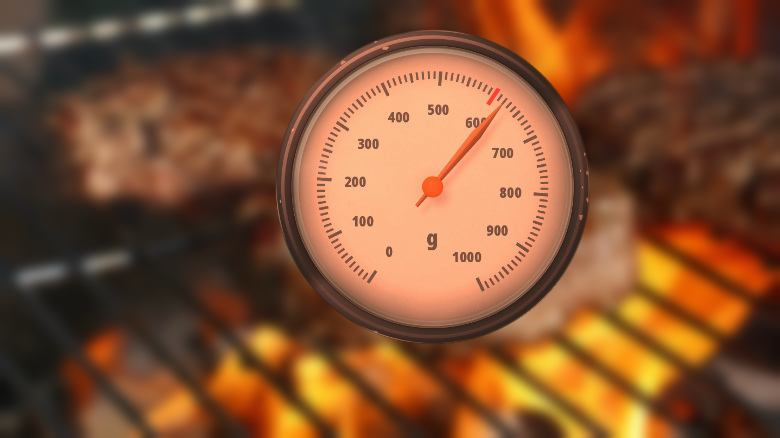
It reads 620 g
